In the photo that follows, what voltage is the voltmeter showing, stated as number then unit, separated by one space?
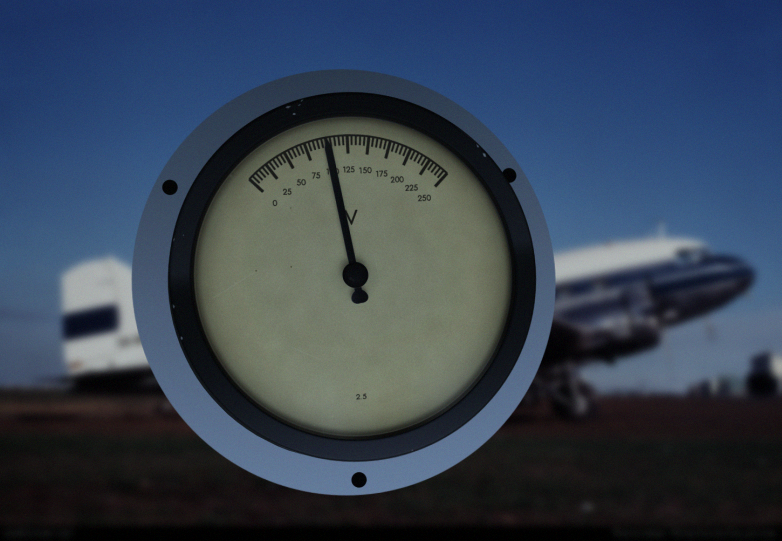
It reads 100 V
